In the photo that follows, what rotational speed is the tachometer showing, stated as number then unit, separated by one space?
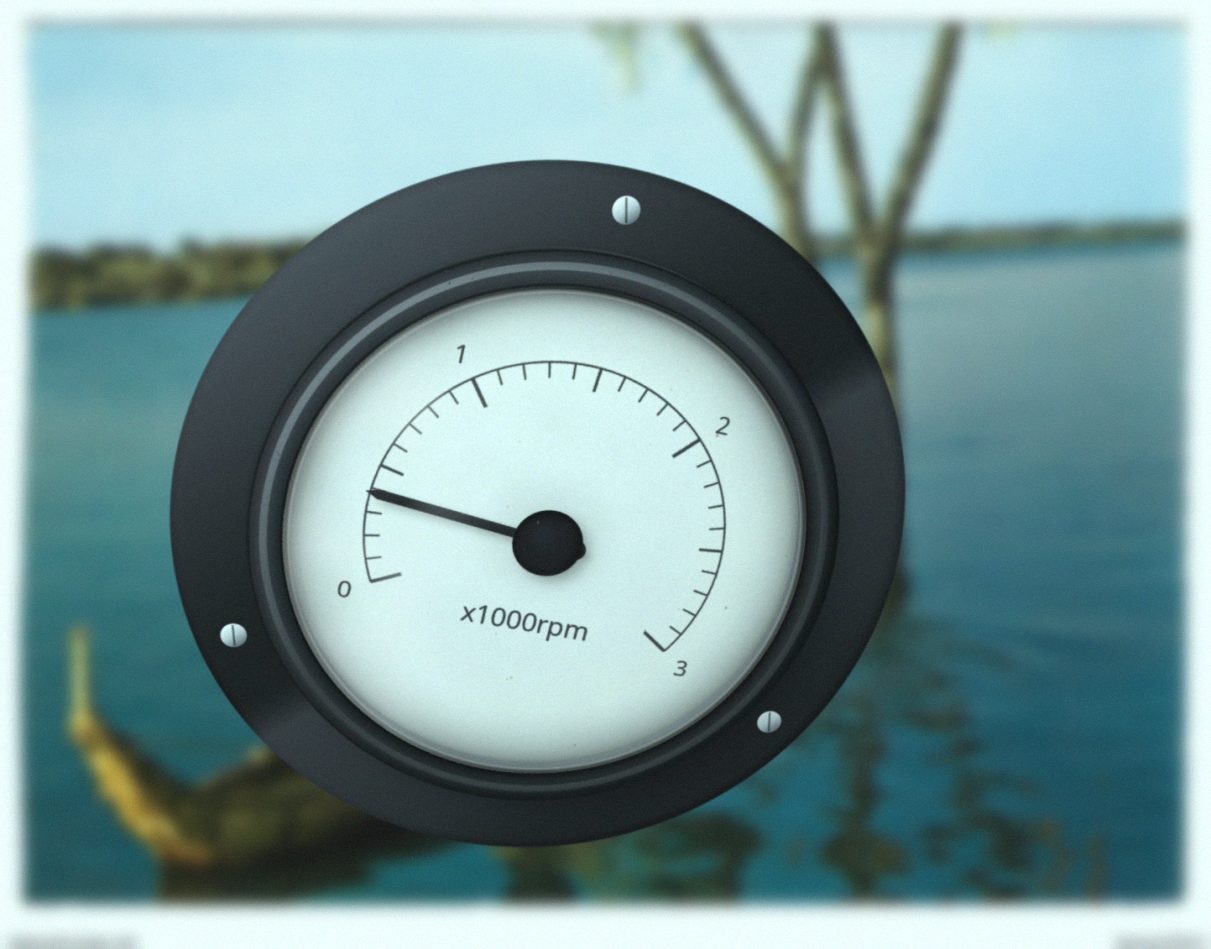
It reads 400 rpm
